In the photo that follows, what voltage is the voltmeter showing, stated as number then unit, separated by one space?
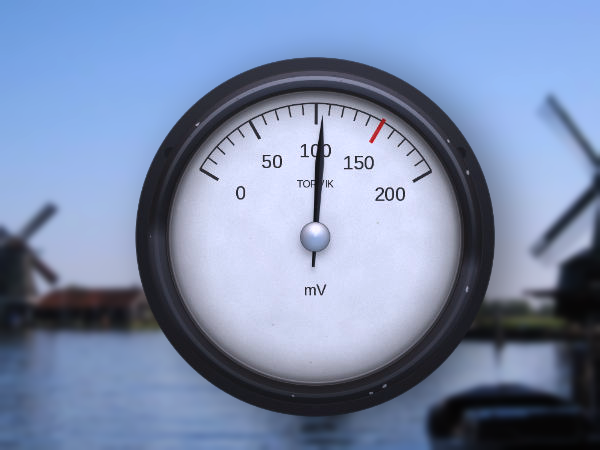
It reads 105 mV
